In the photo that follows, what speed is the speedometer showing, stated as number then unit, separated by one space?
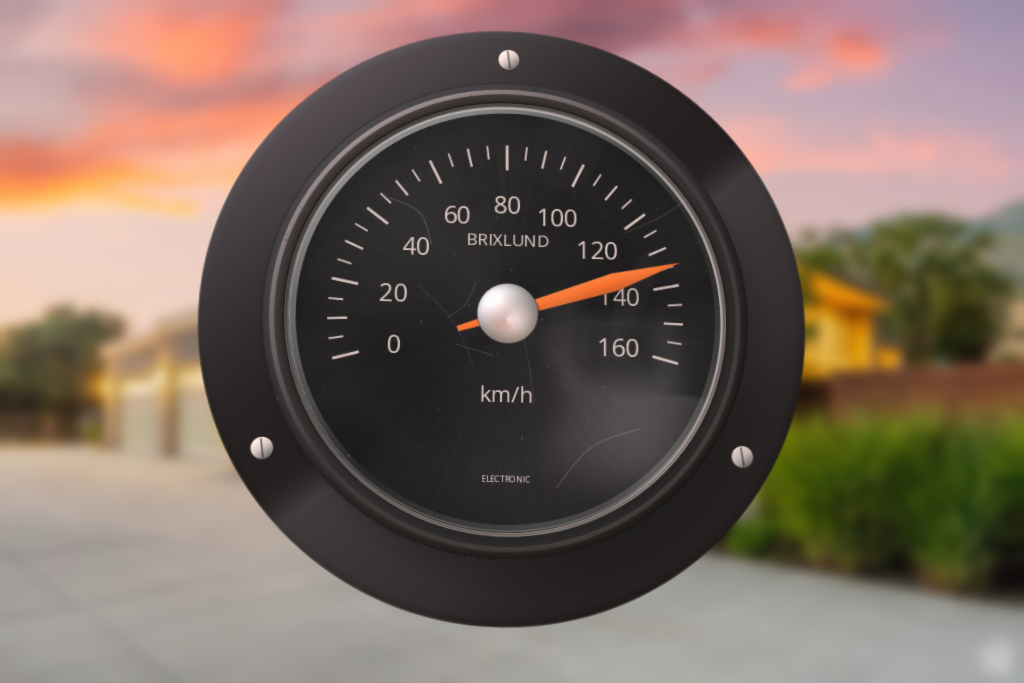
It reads 135 km/h
